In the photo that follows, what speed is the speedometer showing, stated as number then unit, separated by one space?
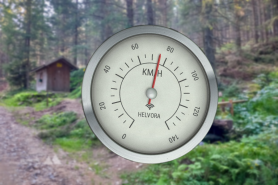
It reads 75 km/h
